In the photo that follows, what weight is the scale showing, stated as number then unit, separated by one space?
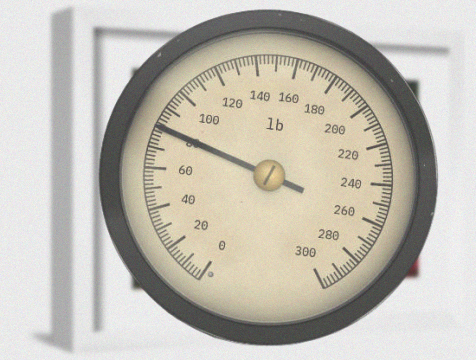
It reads 80 lb
